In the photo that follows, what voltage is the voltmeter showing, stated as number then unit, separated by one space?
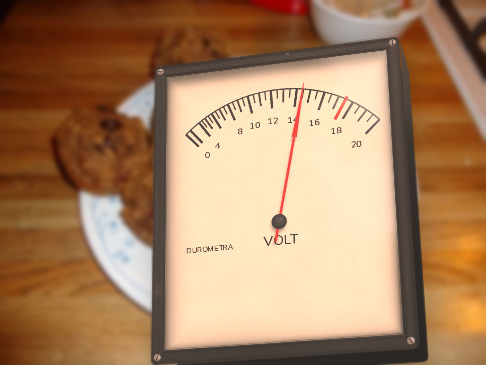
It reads 14.5 V
